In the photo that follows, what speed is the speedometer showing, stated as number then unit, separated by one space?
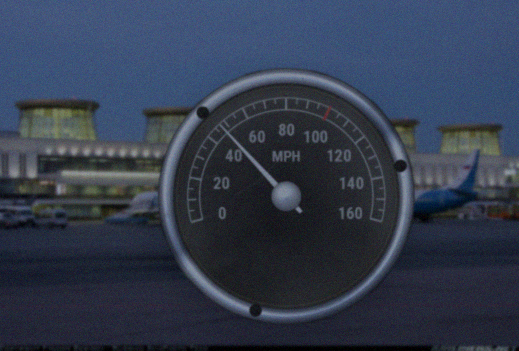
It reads 47.5 mph
